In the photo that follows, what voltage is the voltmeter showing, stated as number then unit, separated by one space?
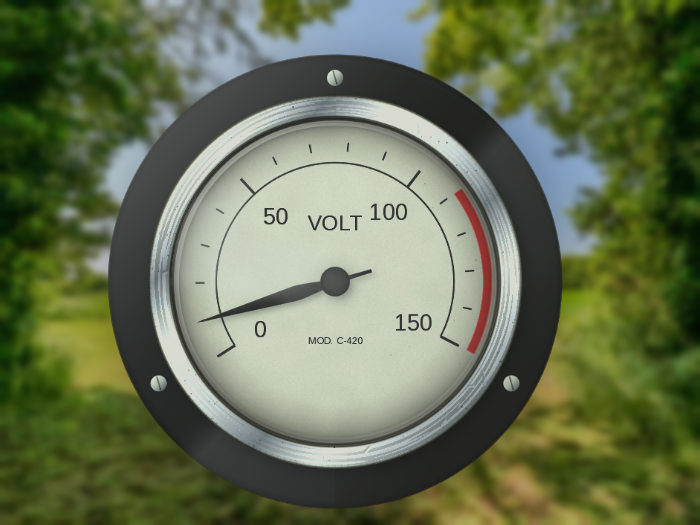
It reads 10 V
